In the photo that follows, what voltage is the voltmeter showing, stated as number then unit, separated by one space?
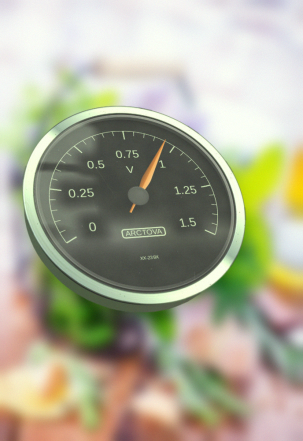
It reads 0.95 V
